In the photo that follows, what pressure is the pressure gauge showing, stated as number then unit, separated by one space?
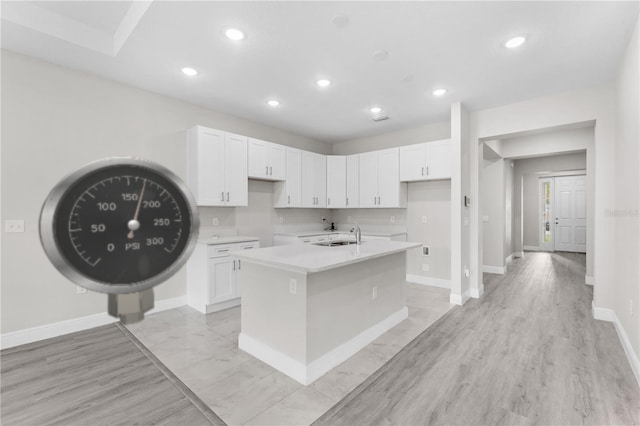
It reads 170 psi
